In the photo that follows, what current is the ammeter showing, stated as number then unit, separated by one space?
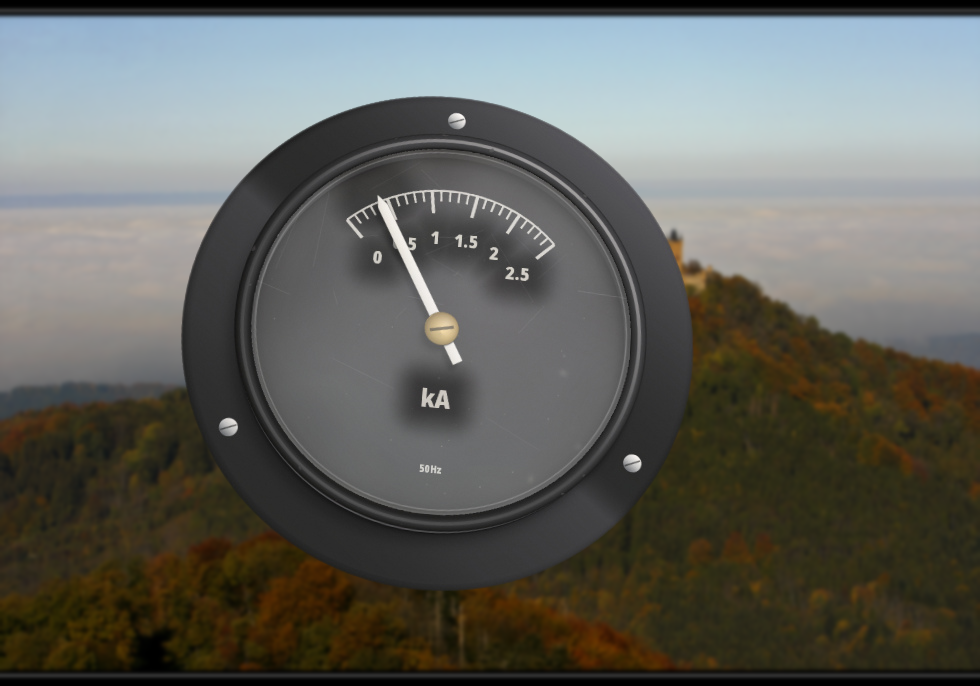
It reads 0.4 kA
